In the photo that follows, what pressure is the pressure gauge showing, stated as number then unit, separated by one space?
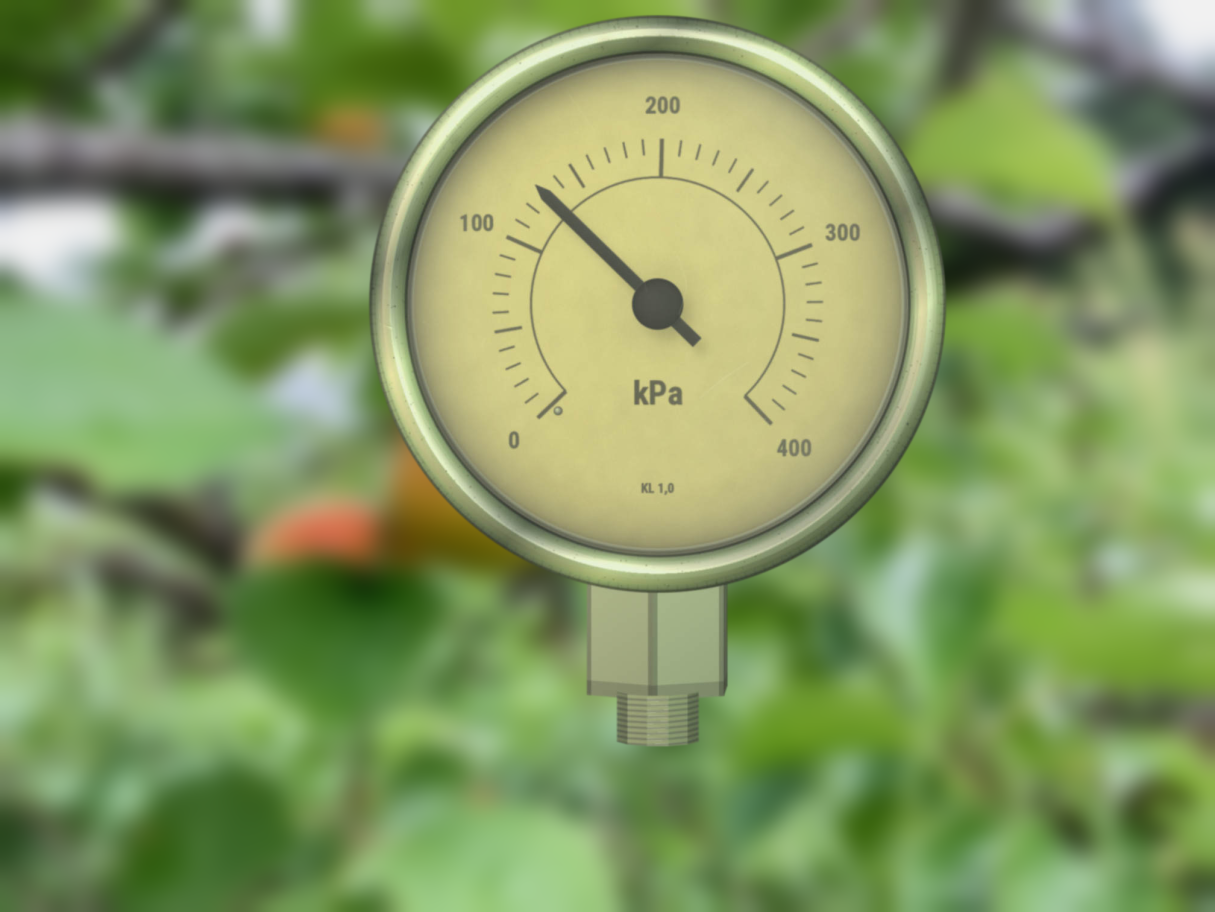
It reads 130 kPa
